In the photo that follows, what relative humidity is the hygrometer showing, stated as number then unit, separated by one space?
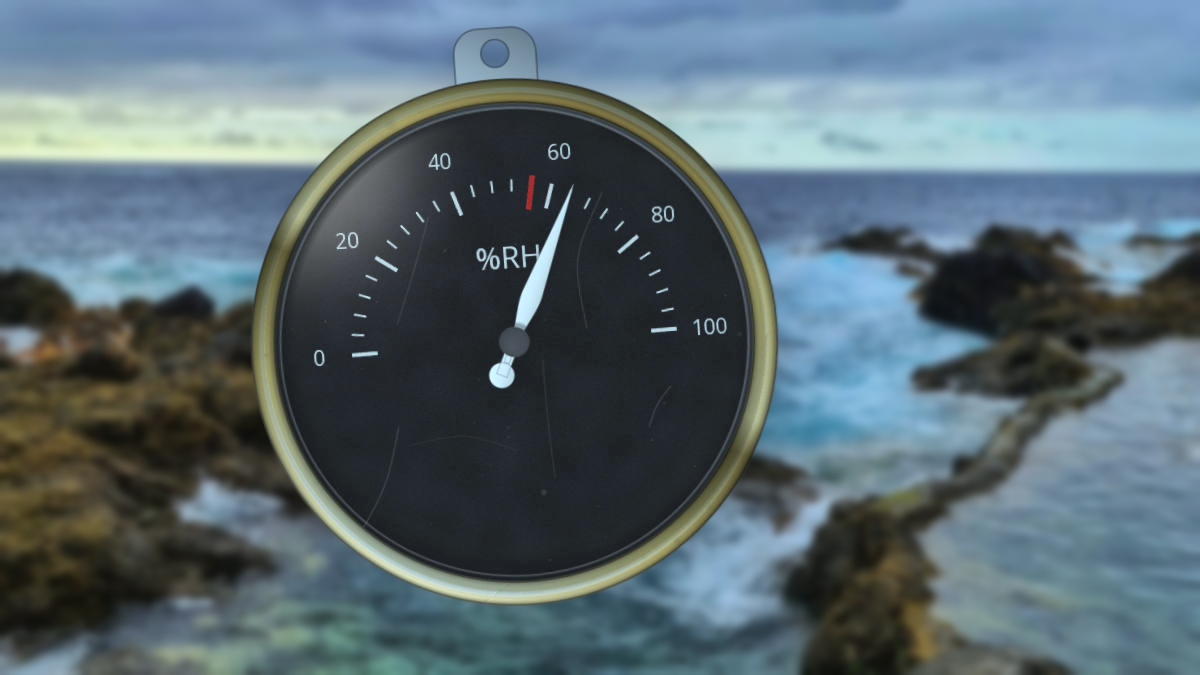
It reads 64 %
